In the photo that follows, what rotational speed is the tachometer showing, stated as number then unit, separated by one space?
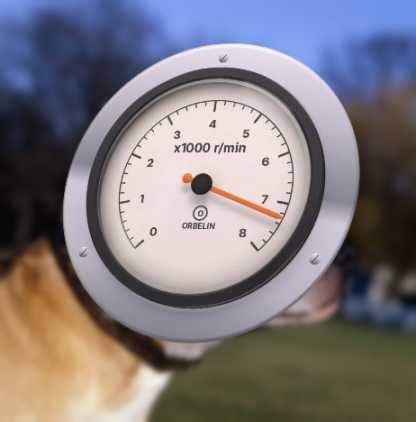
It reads 7300 rpm
